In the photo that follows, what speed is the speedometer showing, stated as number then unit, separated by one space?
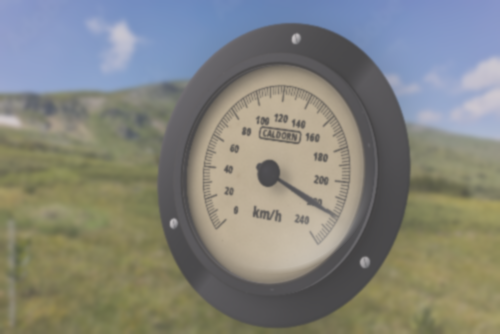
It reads 220 km/h
